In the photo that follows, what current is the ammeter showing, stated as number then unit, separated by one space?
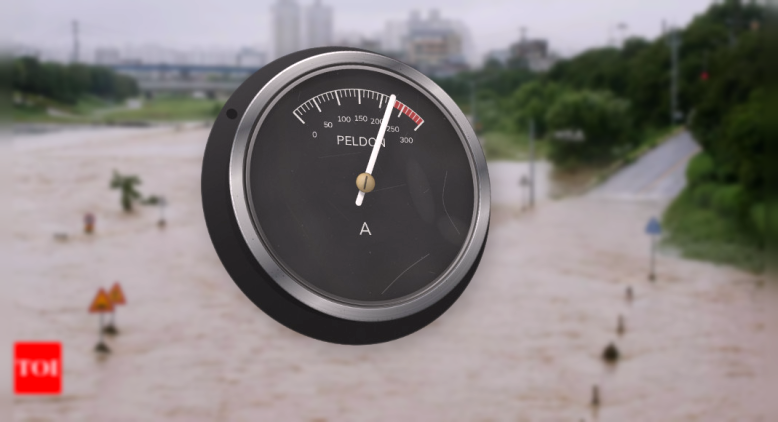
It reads 220 A
